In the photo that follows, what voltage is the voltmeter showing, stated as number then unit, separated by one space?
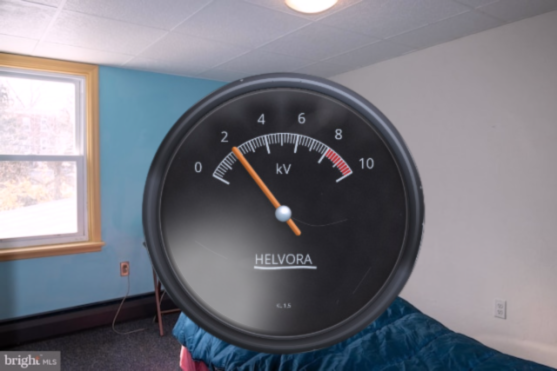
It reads 2 kV
